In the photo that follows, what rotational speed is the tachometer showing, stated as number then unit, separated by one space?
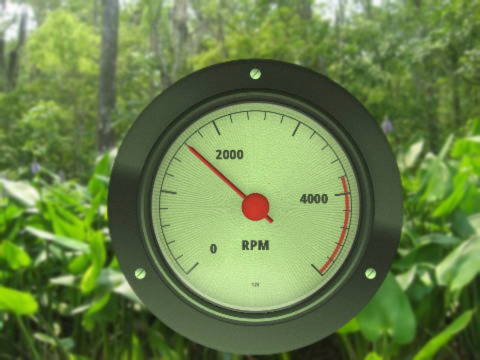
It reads 1600 rpm
